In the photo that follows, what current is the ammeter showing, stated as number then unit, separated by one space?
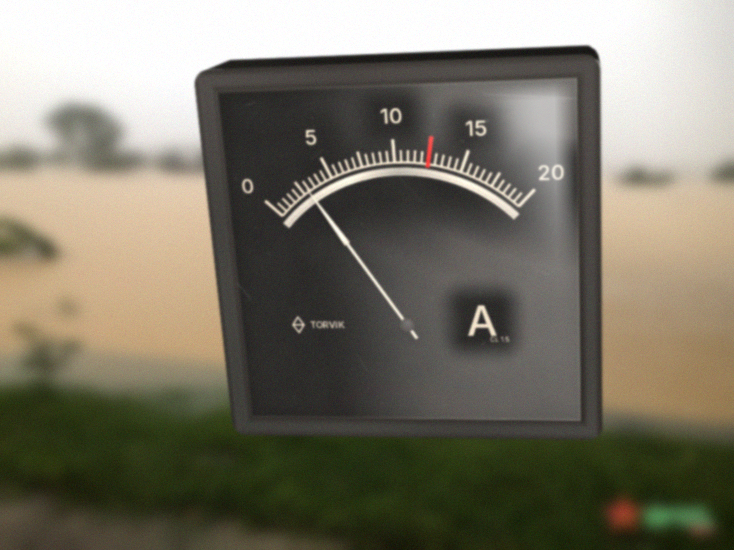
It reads 3 A
